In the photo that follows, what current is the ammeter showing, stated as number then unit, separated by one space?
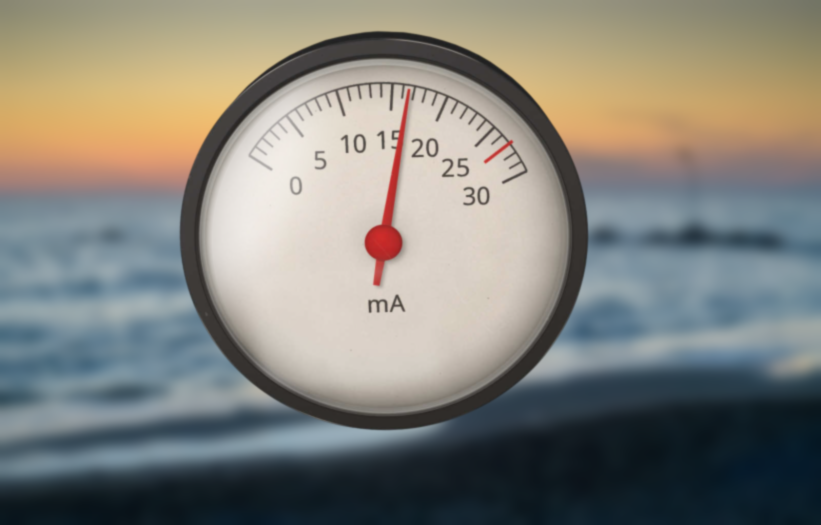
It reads 16.5 mA
